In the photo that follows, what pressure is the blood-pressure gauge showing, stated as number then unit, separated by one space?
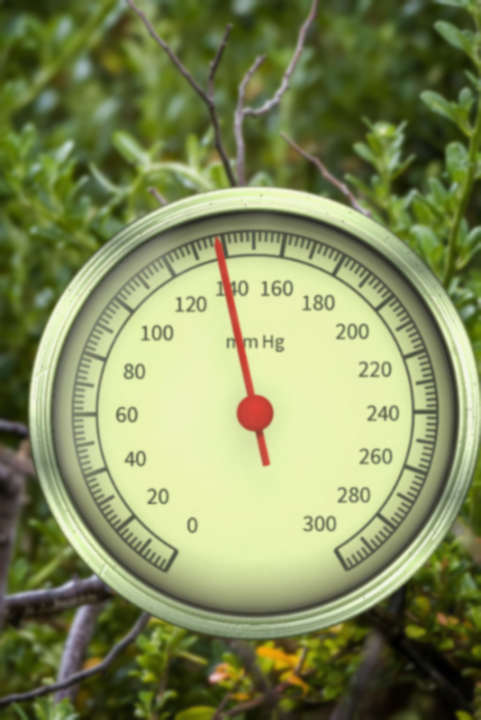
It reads 138 mmHg
